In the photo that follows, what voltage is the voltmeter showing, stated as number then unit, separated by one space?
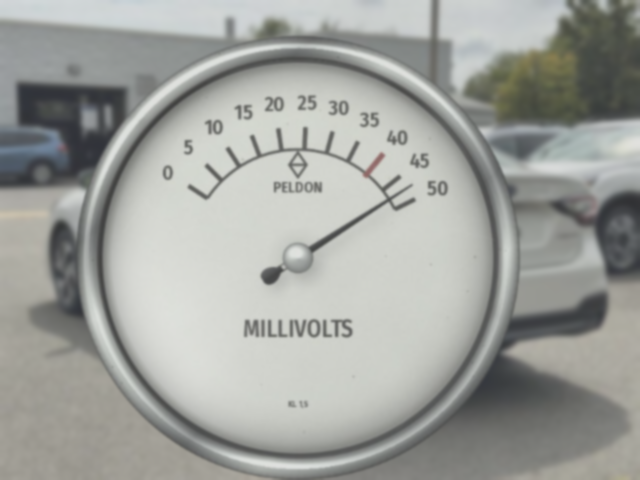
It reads 47.5 mV
